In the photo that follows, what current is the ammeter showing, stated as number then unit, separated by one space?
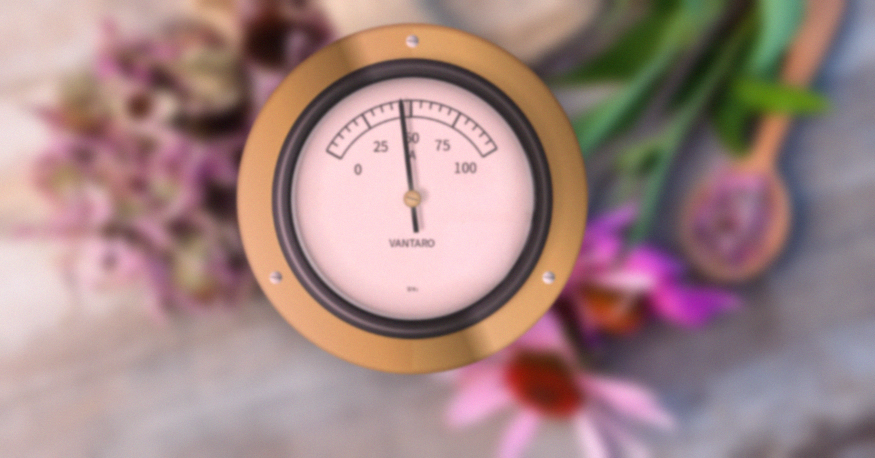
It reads 45 A
